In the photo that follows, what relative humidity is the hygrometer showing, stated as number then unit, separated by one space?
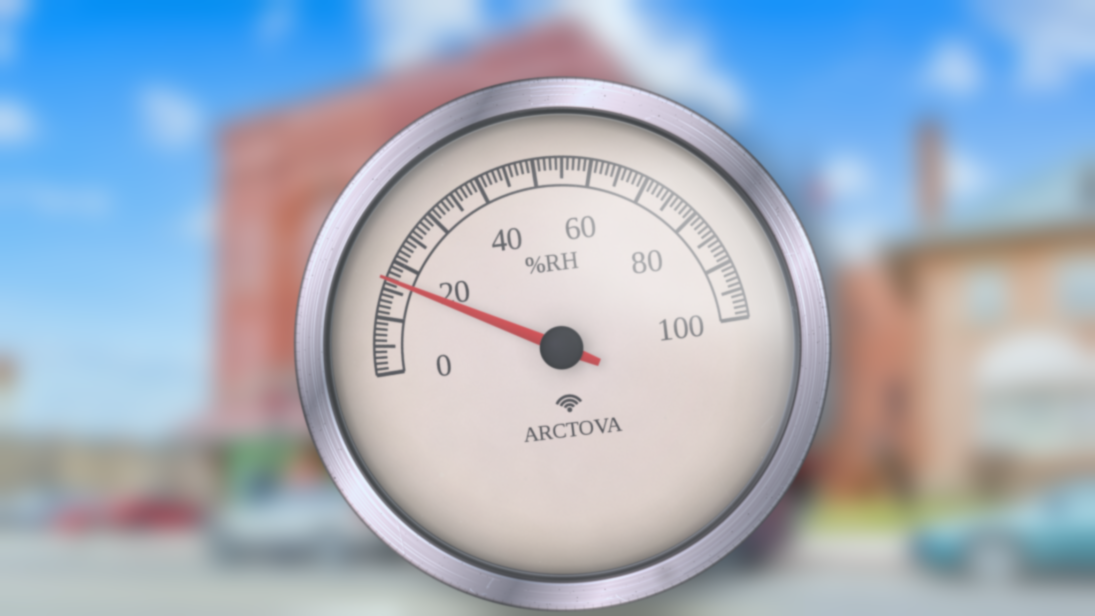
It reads 17 %
